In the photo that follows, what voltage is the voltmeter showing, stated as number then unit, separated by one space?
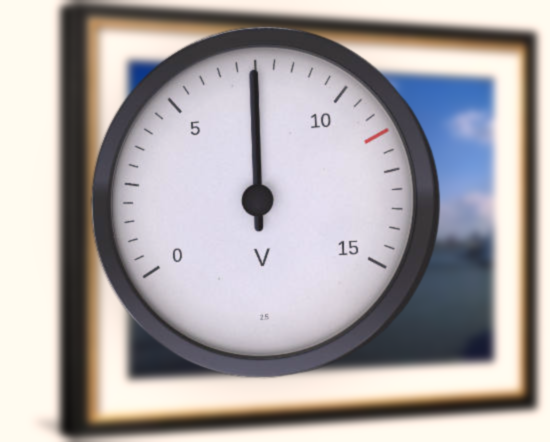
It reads 7.5 V
